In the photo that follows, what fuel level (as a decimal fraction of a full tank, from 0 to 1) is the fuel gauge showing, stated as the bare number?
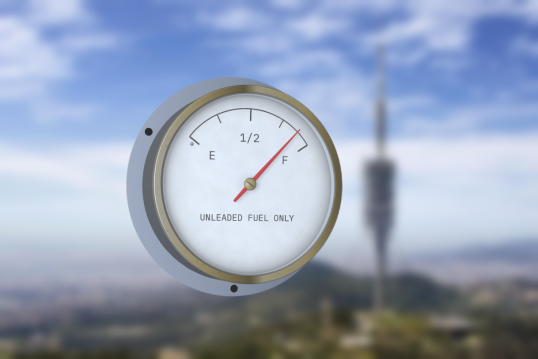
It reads 0.875
